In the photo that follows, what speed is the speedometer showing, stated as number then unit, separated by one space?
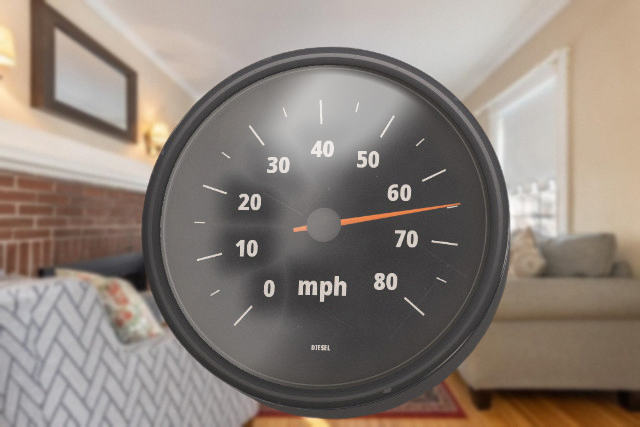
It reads 65 mph
